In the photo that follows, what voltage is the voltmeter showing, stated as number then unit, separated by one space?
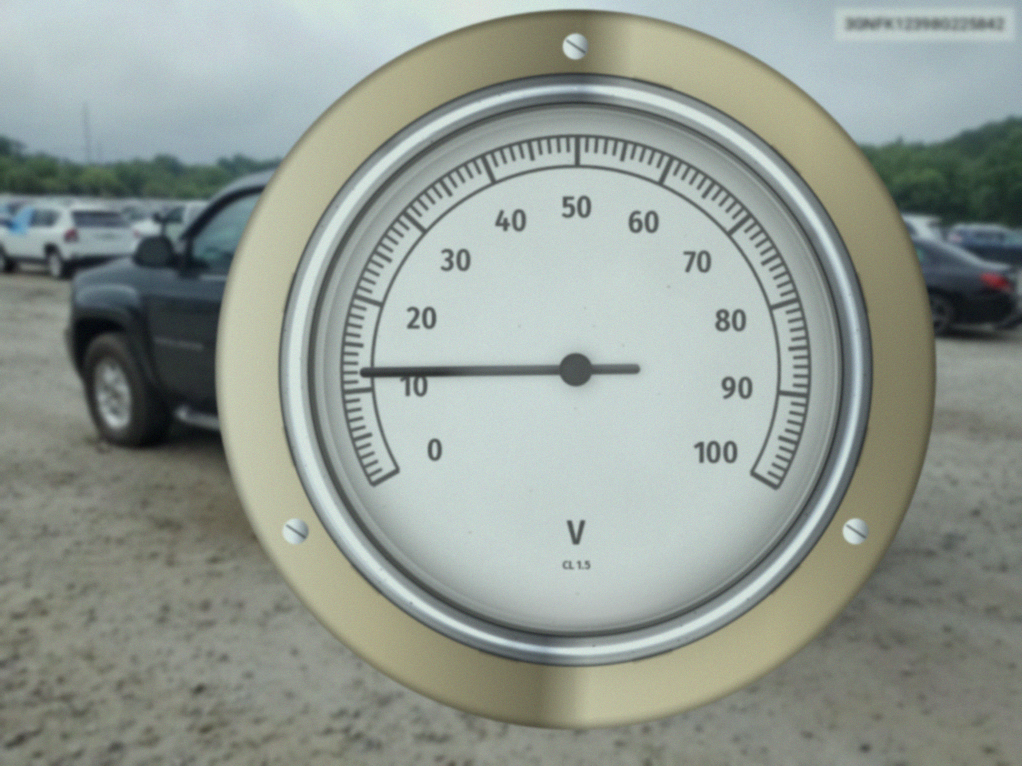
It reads 12 V
